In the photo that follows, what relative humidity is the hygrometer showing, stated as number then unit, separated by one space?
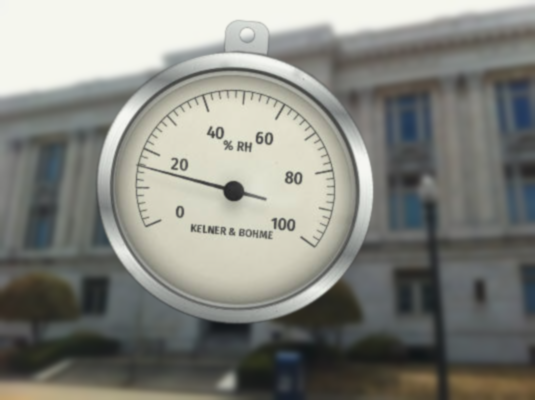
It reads 16 %
